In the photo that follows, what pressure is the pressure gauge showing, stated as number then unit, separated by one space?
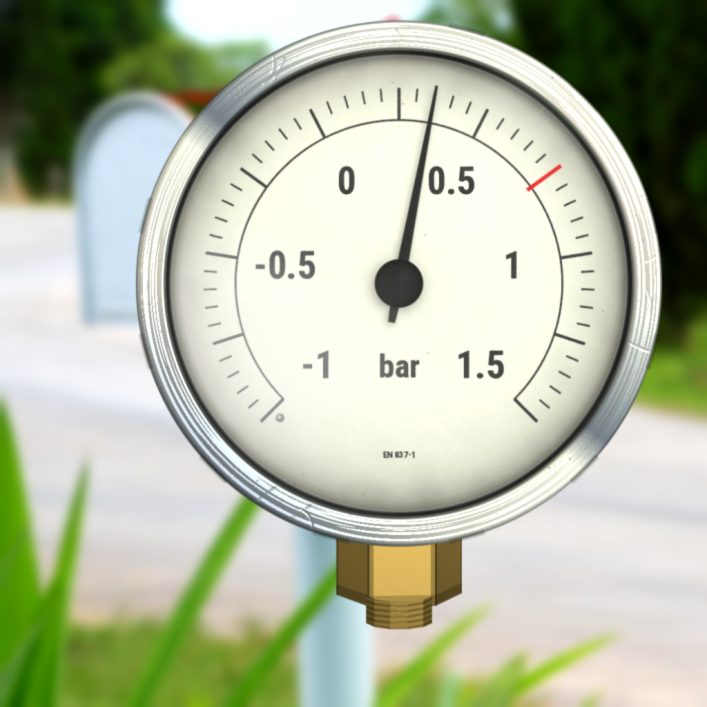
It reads 0.35 bar
